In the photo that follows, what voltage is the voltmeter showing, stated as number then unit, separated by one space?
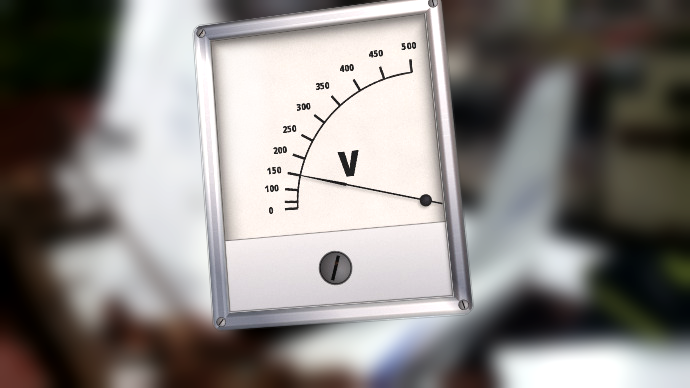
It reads 150 V
